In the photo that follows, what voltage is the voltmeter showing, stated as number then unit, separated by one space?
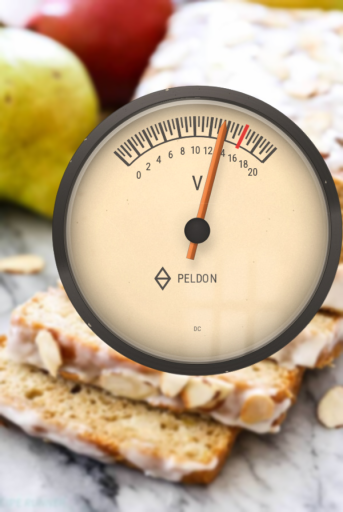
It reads 13.5 V
